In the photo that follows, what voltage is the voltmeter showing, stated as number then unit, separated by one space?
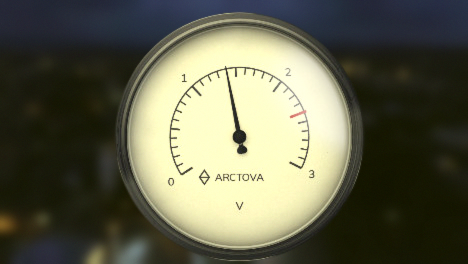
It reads 1.4 V
